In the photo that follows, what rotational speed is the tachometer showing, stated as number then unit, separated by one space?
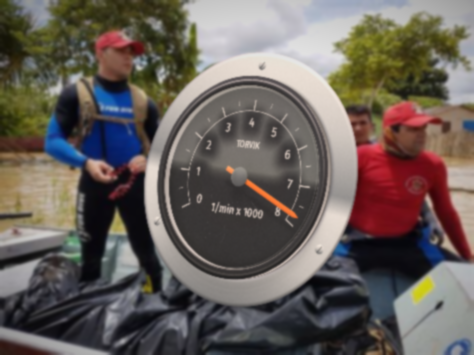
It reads 7750 rpm
